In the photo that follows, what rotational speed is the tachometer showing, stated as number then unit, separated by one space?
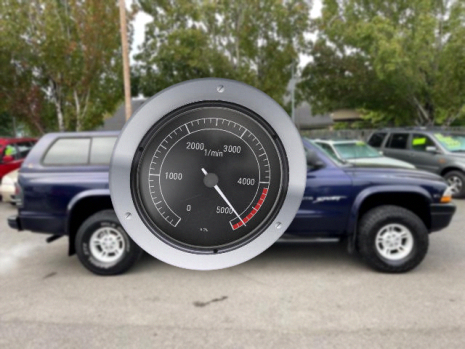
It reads 4800 rpm
